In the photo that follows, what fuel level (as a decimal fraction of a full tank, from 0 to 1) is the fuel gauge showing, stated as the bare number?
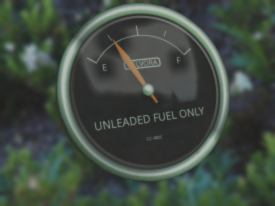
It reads 0.25
